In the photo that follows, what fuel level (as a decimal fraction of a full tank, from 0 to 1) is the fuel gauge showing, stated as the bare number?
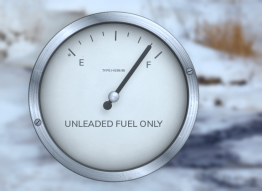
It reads 0.875
